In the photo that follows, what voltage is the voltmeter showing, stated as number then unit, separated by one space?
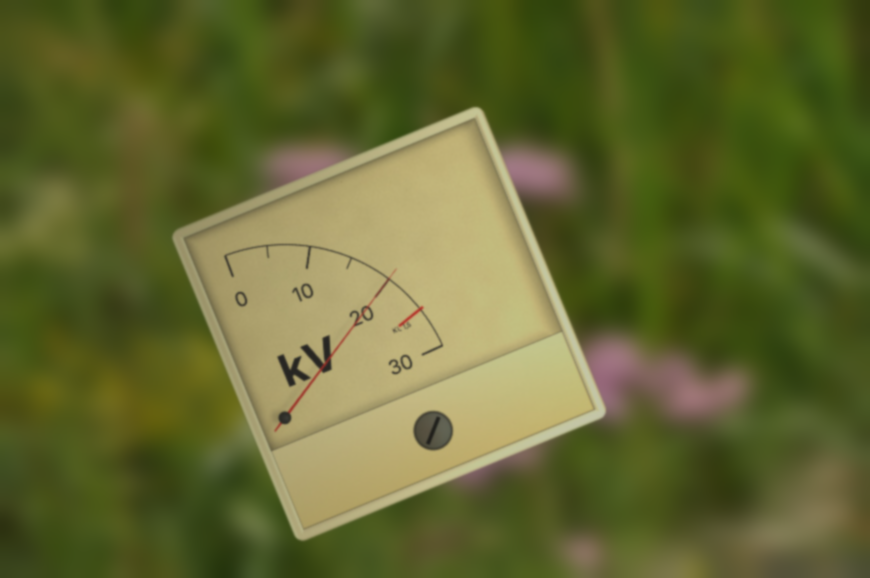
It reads 20 kV
